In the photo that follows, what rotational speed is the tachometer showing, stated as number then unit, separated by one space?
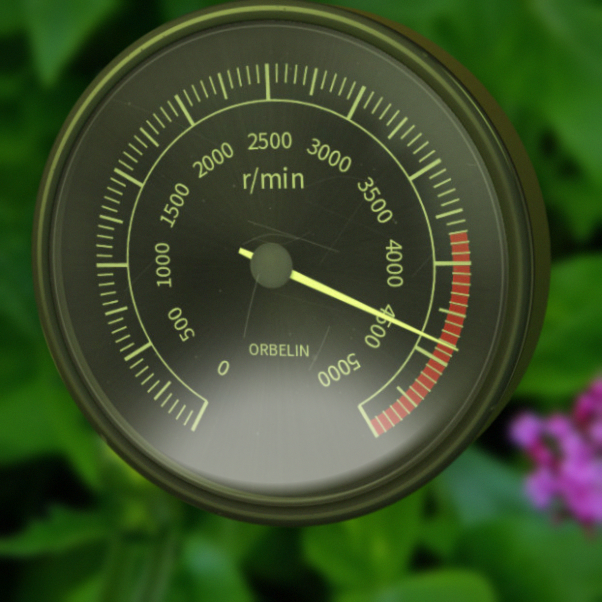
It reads 4400 rpm
